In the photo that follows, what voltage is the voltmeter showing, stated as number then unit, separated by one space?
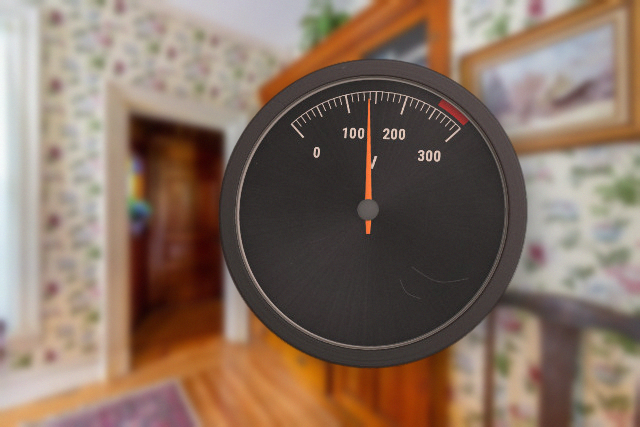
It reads 140 V
